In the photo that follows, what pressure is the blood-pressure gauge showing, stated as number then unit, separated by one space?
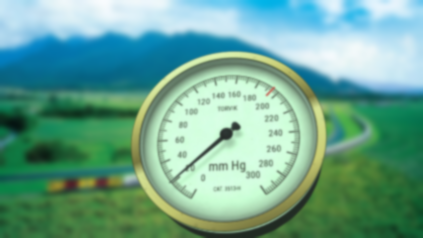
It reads 20 mmHg
